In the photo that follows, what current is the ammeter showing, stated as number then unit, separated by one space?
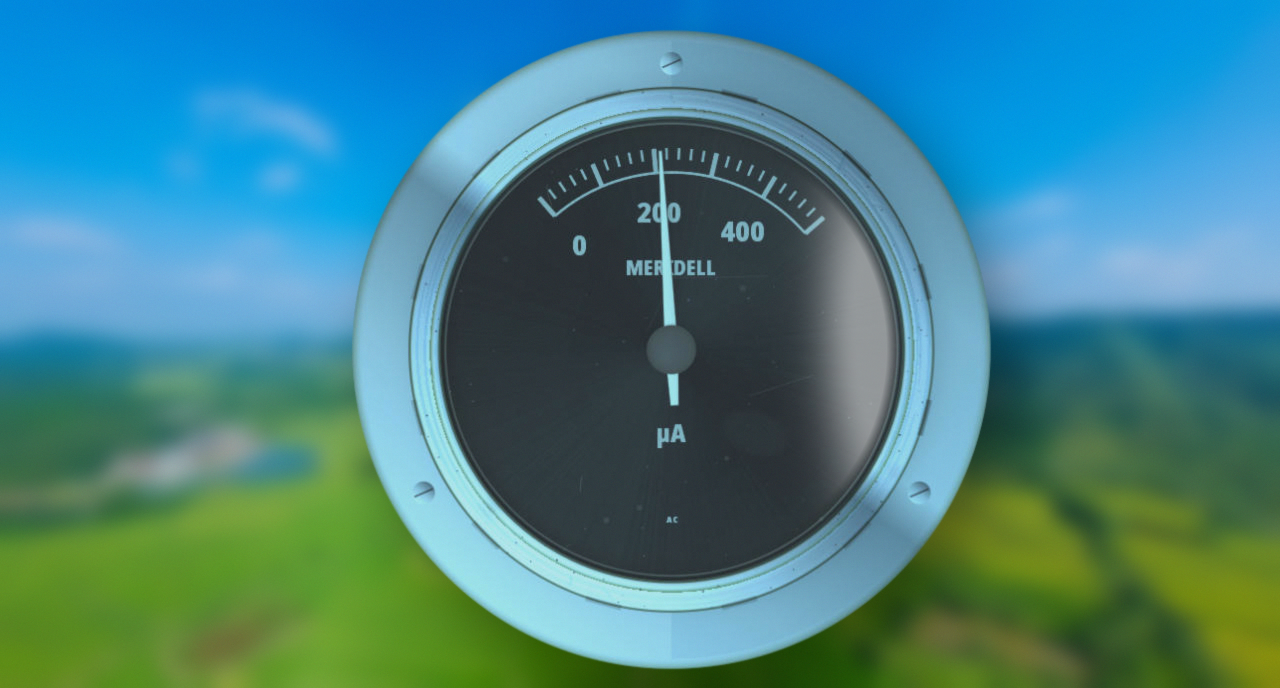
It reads 210 µA
